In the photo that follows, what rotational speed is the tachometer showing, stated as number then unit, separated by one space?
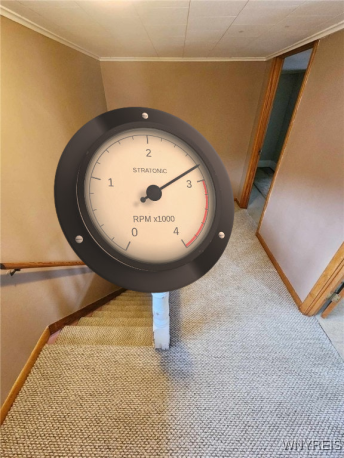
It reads 2800 rpm
